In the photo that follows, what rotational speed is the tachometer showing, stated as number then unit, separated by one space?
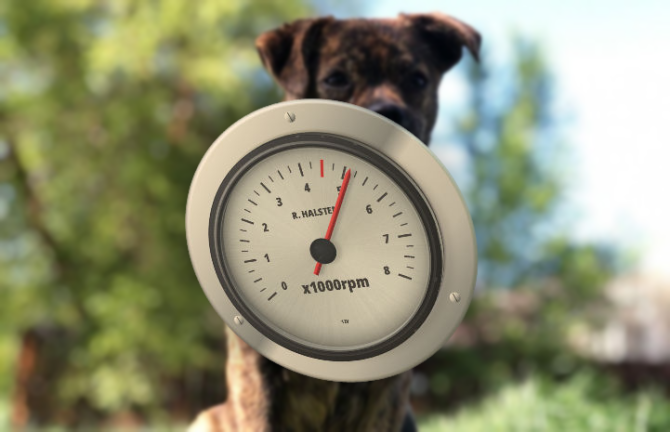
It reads 5125 rpm
